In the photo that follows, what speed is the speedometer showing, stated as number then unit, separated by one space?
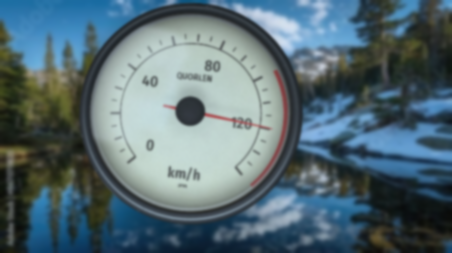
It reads 120 km/h
